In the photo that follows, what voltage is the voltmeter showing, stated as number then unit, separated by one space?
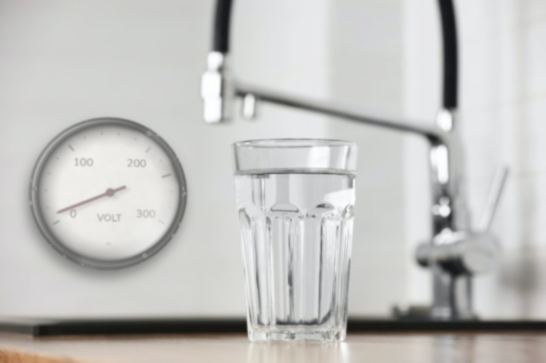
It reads 10 V
